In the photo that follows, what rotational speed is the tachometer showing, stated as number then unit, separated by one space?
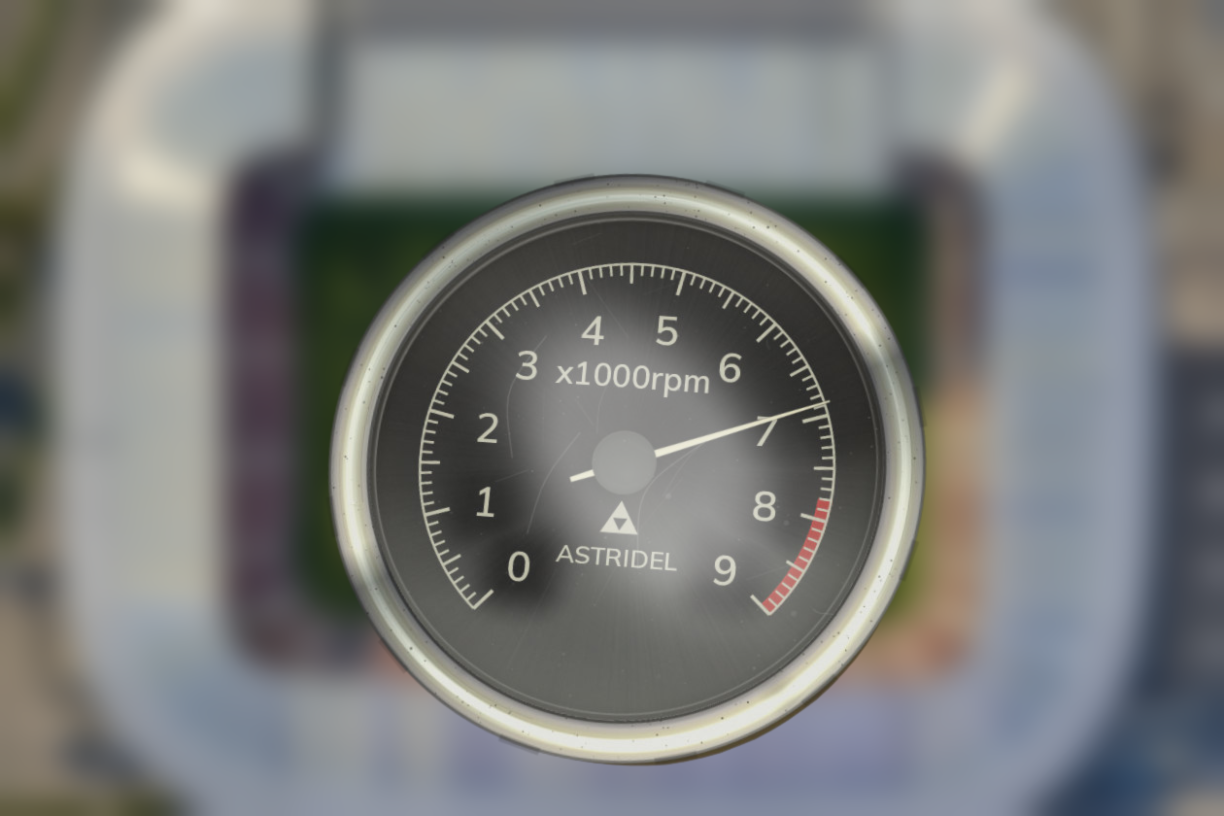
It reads 6900 rpm
